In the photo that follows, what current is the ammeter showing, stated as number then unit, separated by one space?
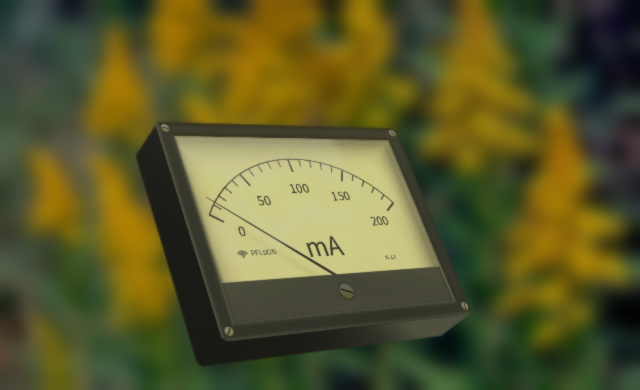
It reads 10 mA
